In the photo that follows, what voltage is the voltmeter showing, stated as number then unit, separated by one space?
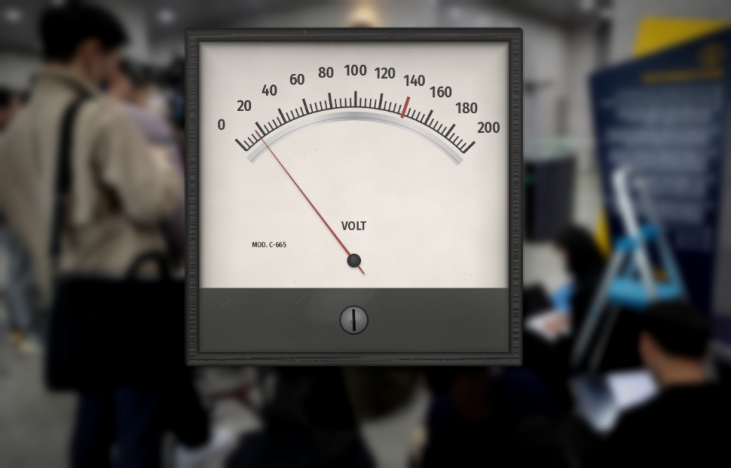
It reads 16 V
